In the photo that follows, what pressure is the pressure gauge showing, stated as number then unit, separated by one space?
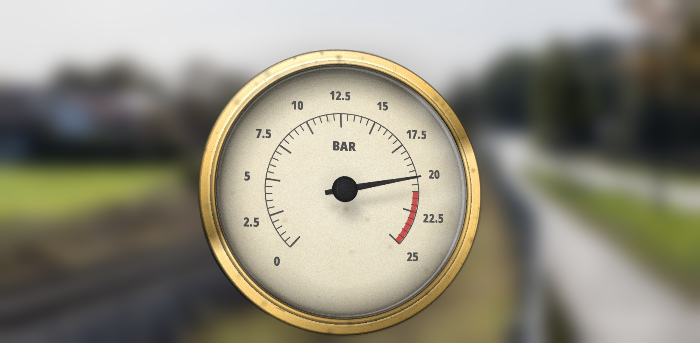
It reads 20 bar
